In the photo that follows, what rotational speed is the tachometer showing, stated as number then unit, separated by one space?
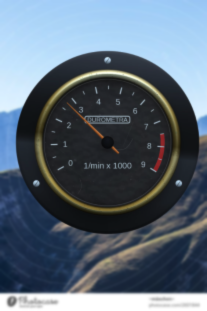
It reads 2750 rpm
